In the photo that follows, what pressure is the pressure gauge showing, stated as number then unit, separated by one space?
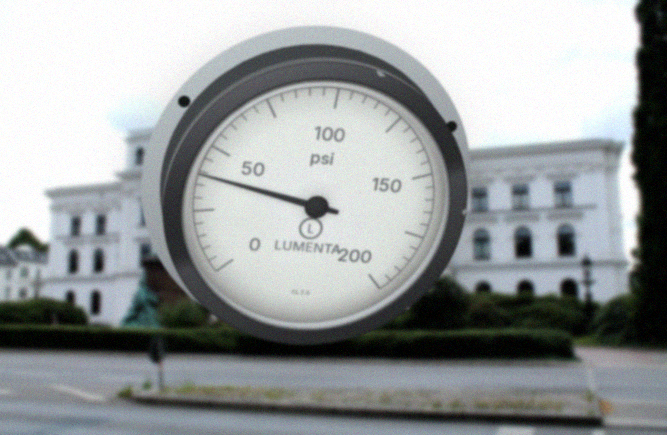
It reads 40 psi
